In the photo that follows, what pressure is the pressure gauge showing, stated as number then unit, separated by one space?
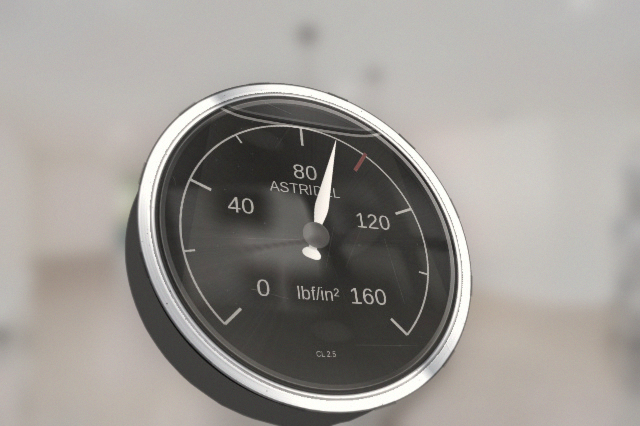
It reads 90 psi
